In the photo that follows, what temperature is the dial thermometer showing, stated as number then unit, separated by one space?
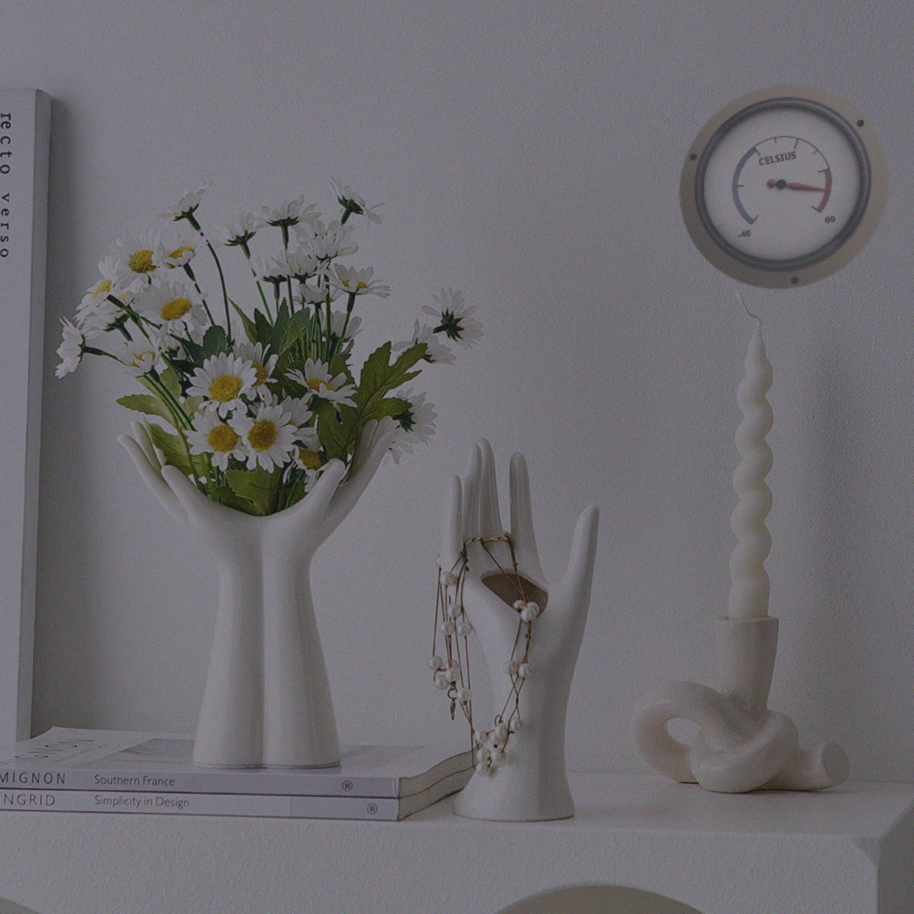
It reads 50 °C
